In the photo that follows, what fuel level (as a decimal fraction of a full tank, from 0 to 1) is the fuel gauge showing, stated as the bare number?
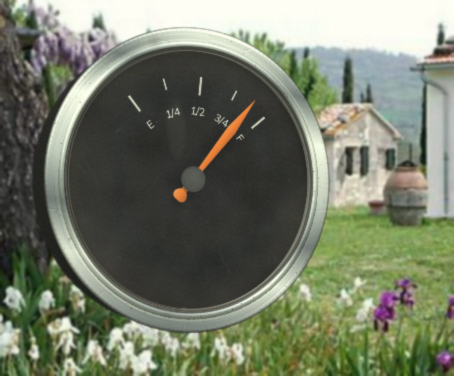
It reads 0.875
